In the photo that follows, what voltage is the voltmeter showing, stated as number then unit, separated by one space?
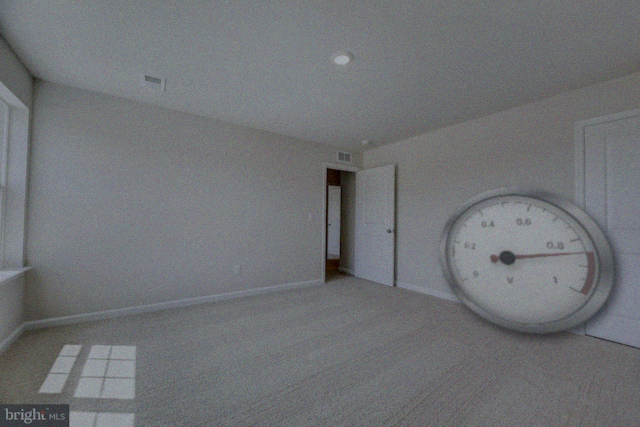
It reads 0.85 V
